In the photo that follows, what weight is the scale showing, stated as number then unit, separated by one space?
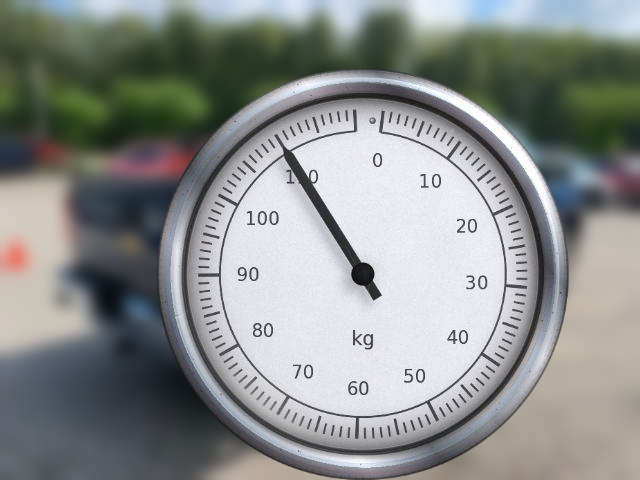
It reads 110 kg
